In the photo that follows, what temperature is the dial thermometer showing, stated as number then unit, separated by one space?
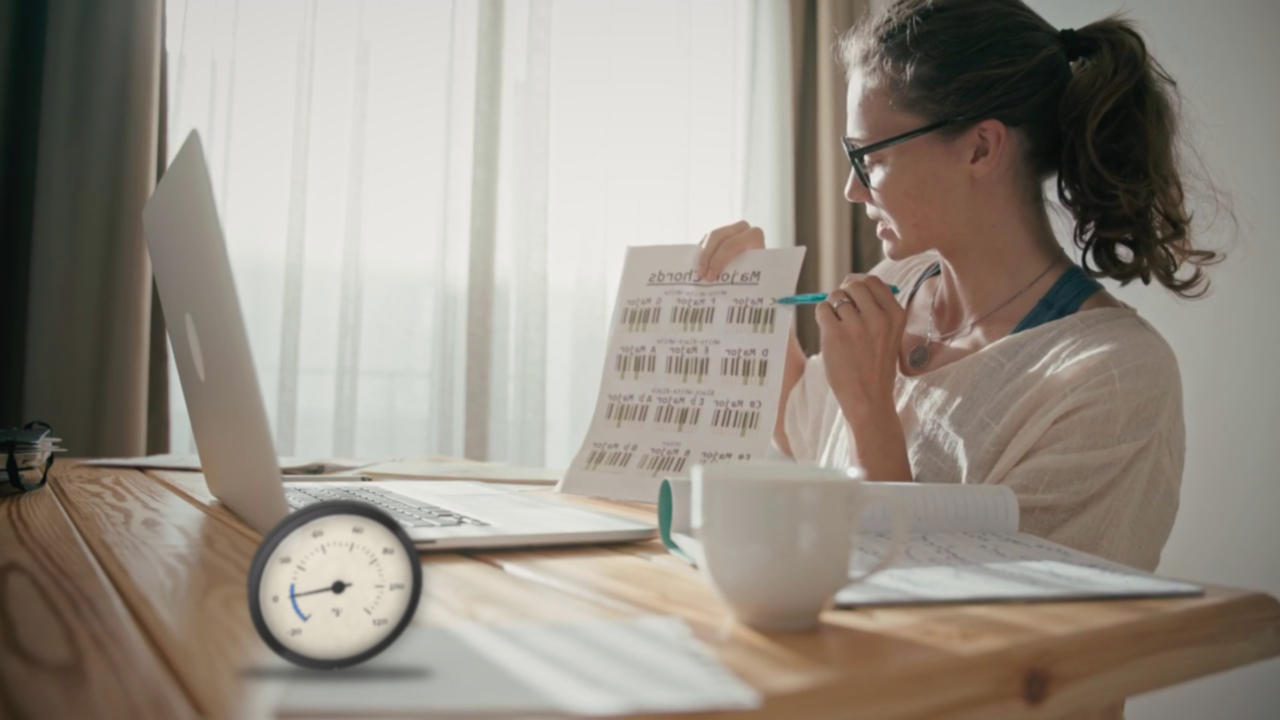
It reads 0 °F
